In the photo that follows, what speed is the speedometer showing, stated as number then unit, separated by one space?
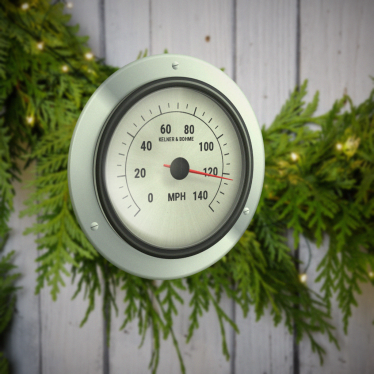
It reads 122.5 mph
